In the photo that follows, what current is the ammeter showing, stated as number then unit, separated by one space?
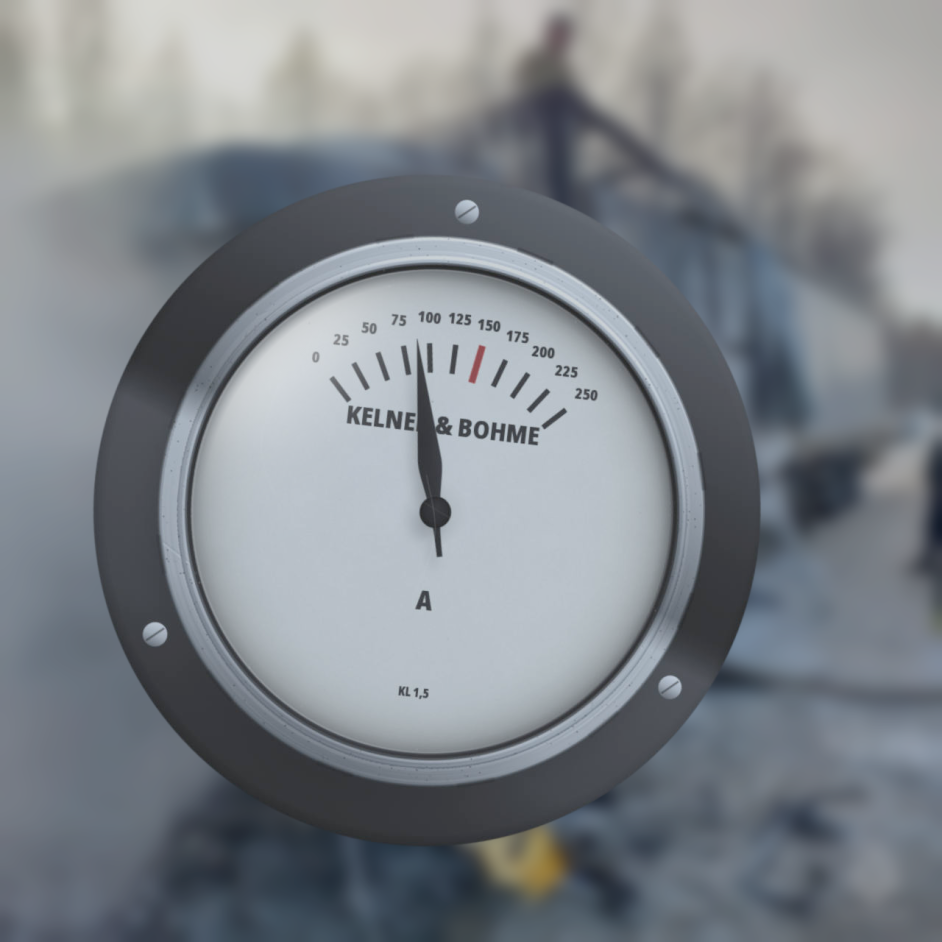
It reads 87.5 A
